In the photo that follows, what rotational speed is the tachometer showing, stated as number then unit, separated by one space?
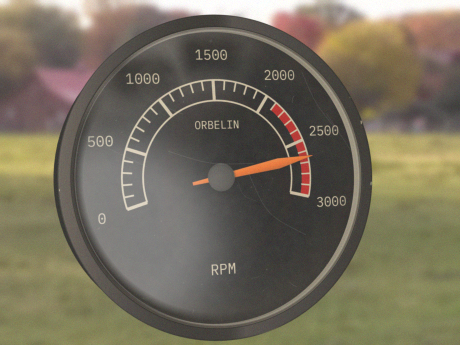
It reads 2650 rpm
